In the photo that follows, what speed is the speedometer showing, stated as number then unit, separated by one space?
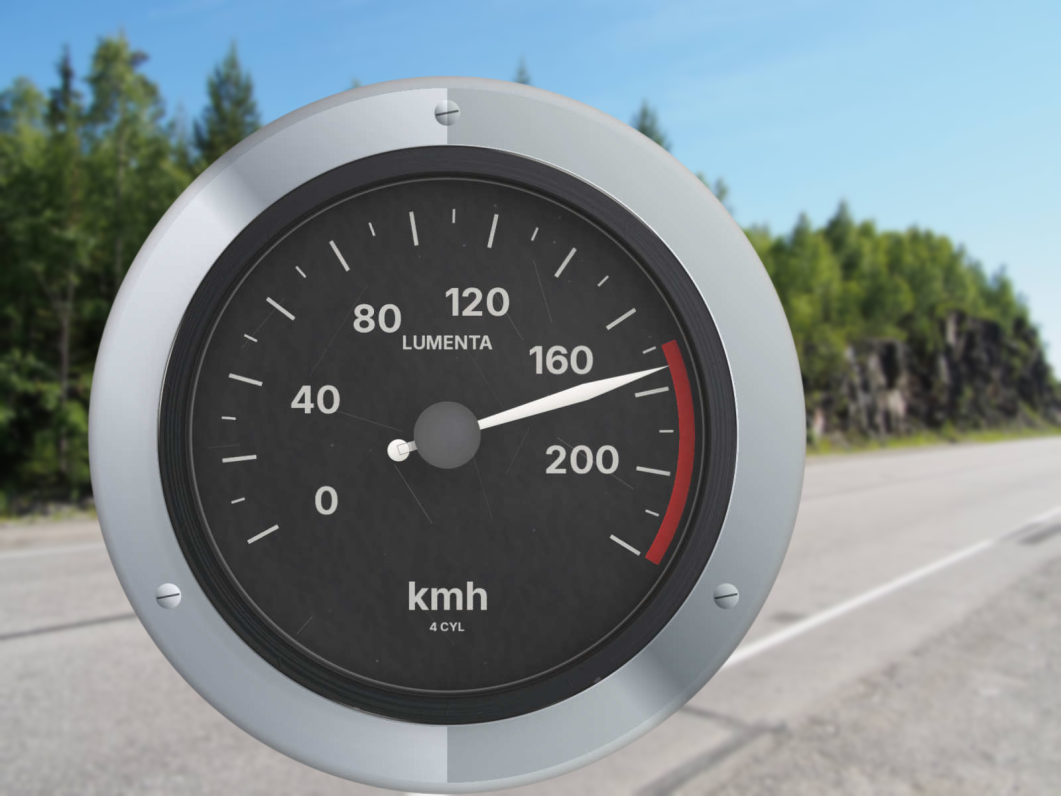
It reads 175 km/h
